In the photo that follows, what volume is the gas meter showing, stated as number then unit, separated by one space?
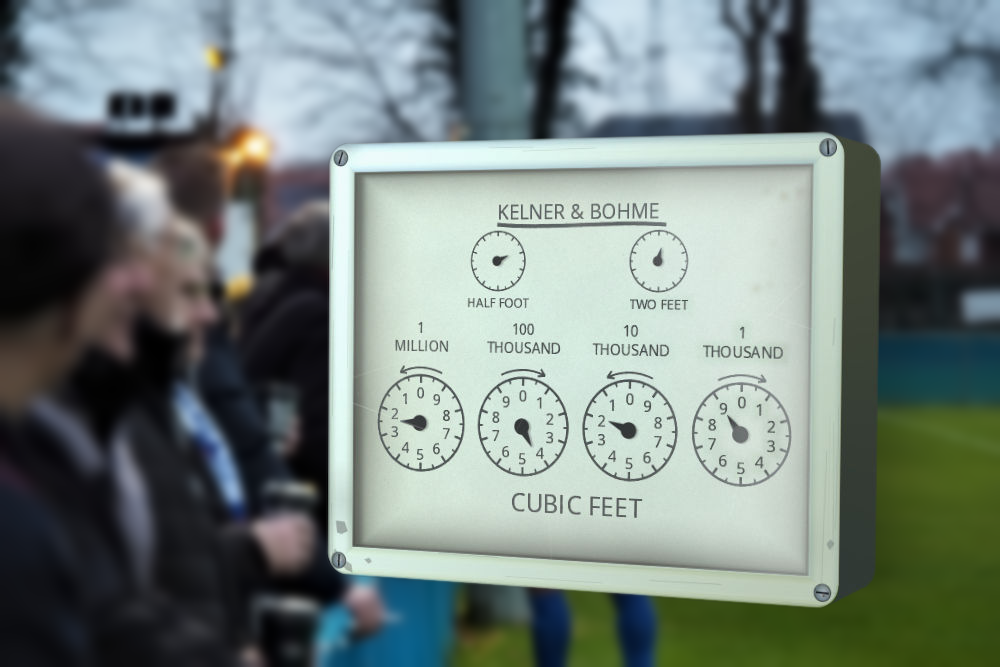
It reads 241900 ft³
